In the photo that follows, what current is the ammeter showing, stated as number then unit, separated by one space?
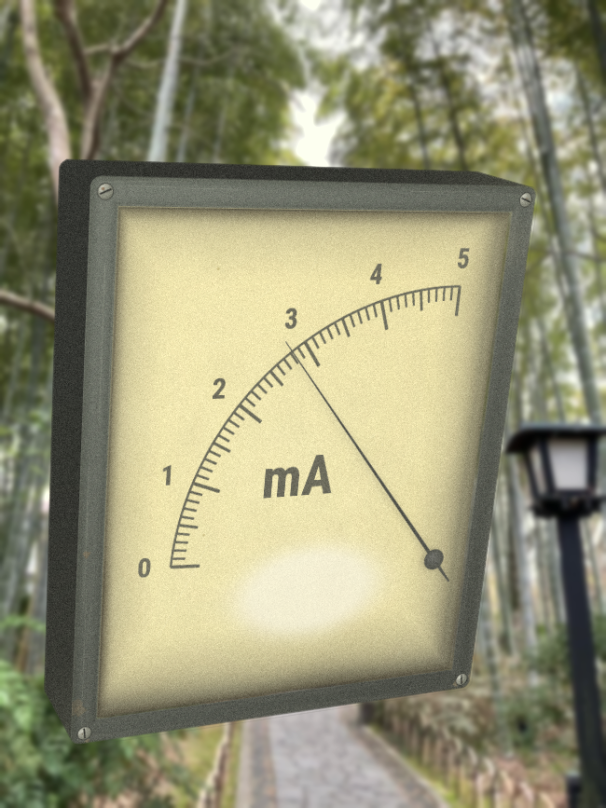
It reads 2.8 mA
